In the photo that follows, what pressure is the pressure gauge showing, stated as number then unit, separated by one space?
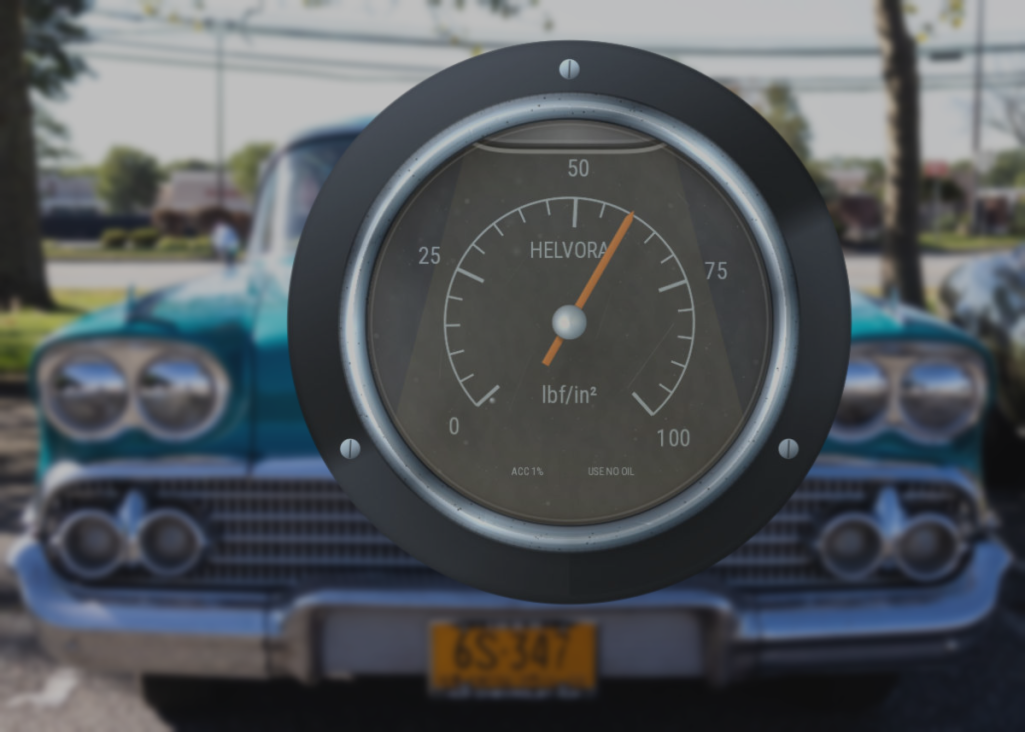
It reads 60 psi
